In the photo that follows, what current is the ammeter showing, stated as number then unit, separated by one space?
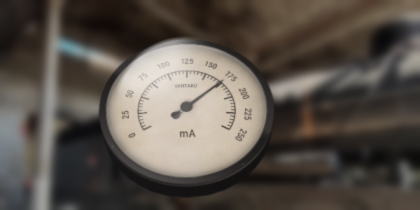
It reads 175 mA
